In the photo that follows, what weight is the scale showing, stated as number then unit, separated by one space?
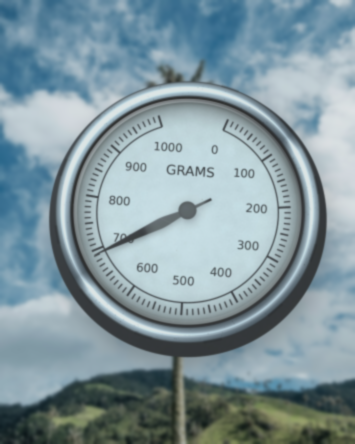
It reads 690 g
